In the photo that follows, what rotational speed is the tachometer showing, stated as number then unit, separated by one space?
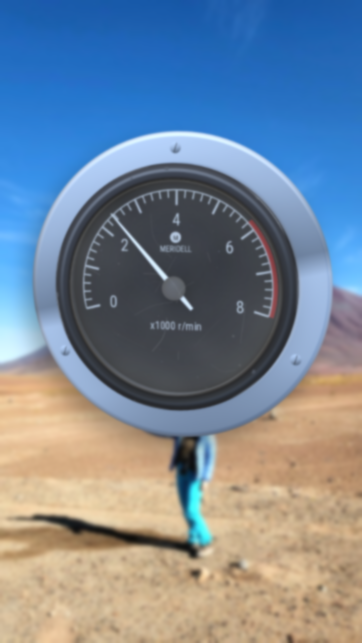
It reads 2400 rpm
